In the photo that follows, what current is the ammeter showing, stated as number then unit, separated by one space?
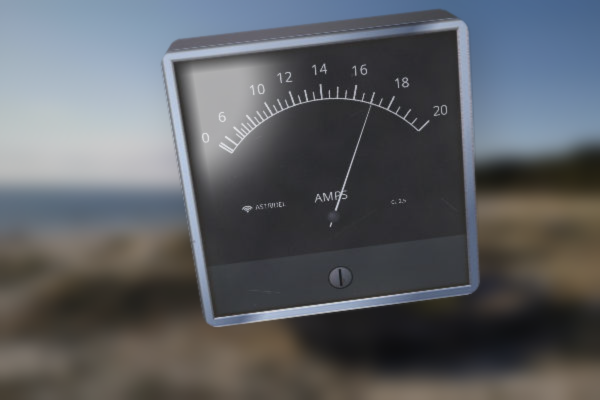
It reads 17 A
